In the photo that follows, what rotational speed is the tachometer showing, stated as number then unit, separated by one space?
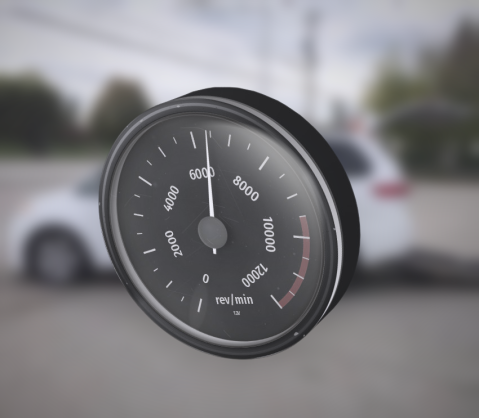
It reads 6500 rpm
